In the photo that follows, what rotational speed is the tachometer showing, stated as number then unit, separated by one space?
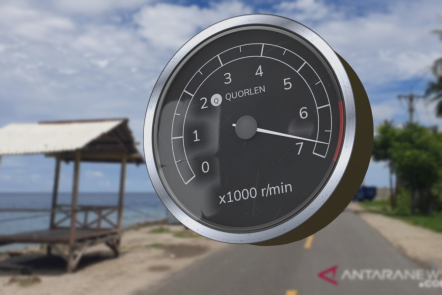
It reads 6750 rpm
